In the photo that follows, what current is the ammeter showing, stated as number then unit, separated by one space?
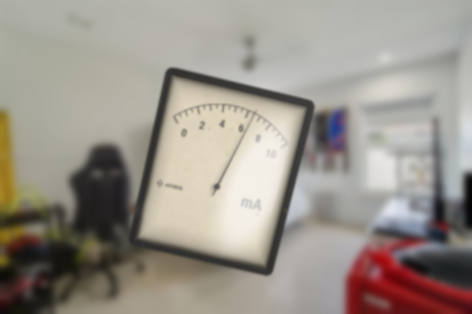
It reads 6.5 mA
